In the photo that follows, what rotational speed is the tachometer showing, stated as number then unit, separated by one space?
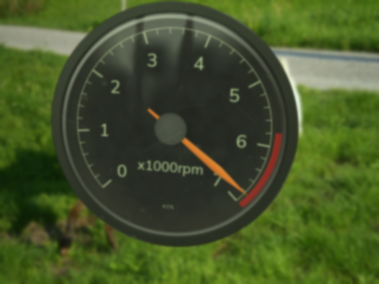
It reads 6800 rpm
